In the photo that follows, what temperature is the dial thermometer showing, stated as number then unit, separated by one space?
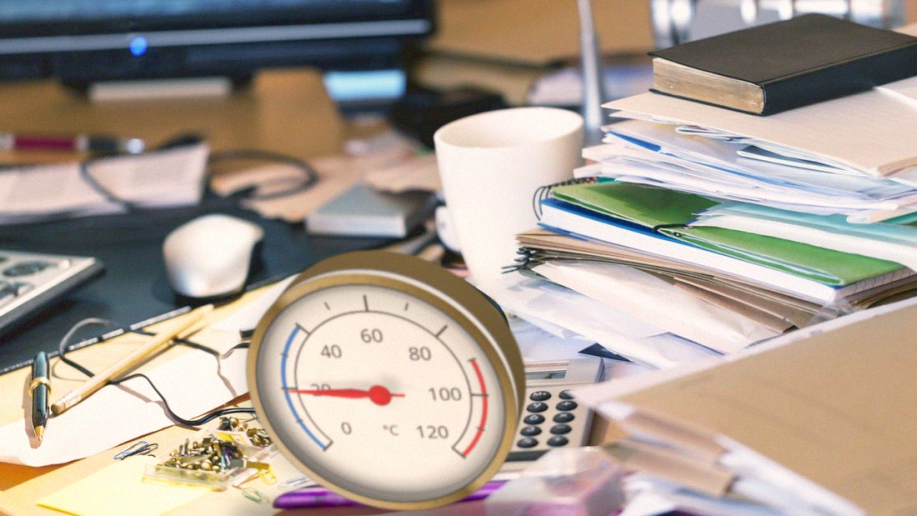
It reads 20 °C
